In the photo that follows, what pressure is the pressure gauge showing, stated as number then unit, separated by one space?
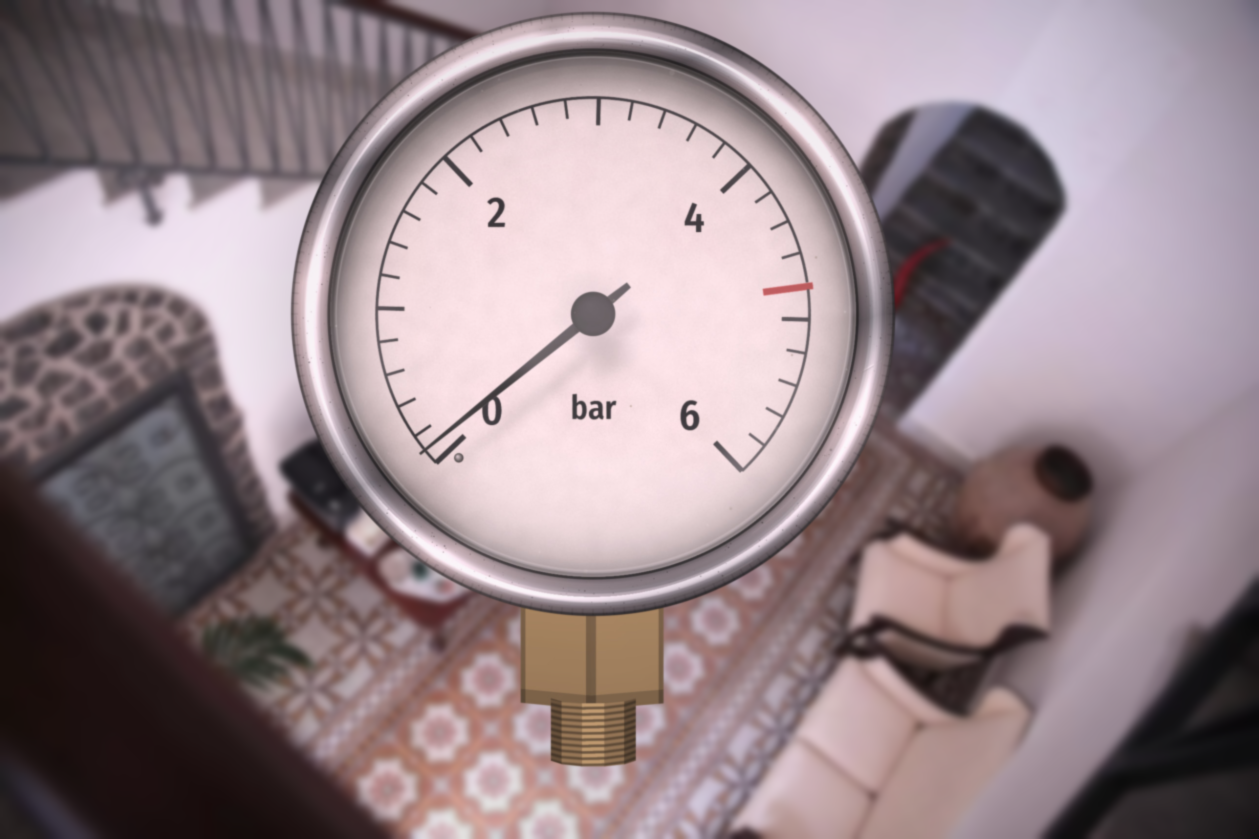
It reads 0.1 bar
